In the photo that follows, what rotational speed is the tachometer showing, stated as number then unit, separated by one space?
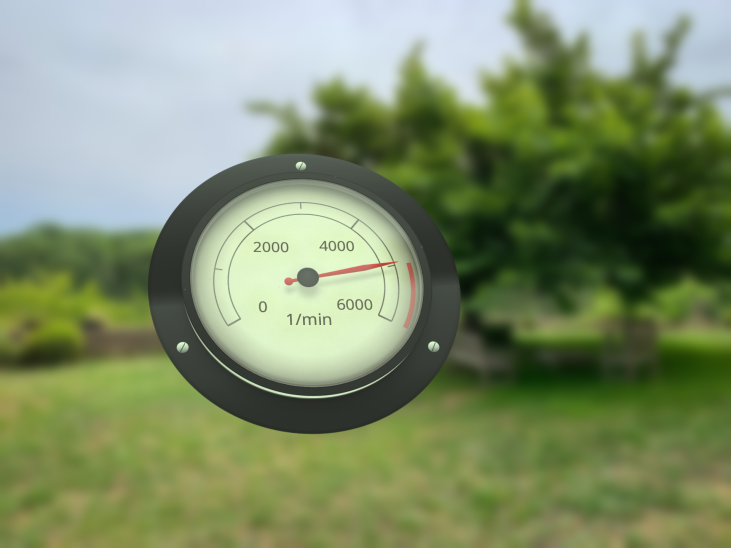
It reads 5000 rpm
